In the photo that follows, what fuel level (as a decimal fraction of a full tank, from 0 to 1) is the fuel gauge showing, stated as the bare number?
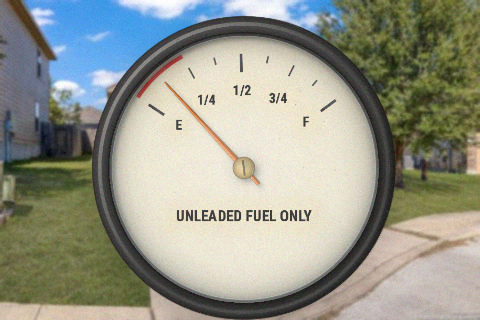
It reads 0.125
